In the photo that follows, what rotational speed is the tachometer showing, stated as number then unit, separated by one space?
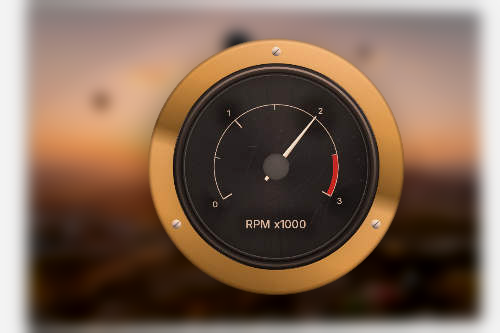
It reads 2000 rpm
